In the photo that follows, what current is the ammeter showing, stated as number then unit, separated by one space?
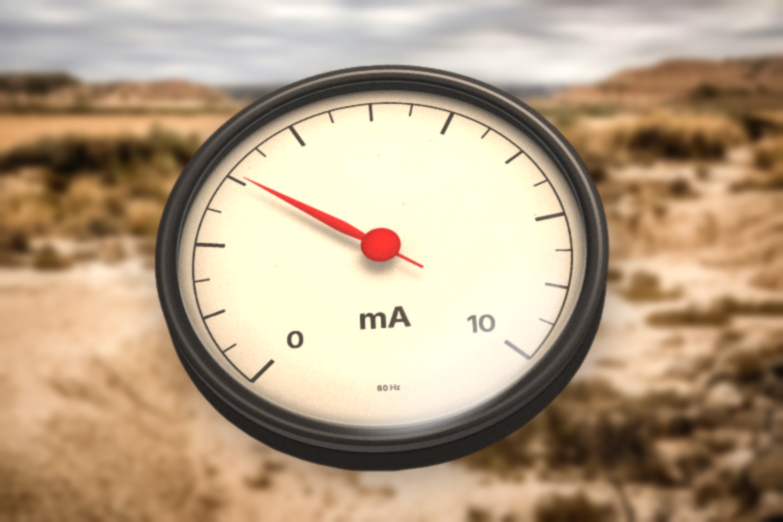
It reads 3 mA
